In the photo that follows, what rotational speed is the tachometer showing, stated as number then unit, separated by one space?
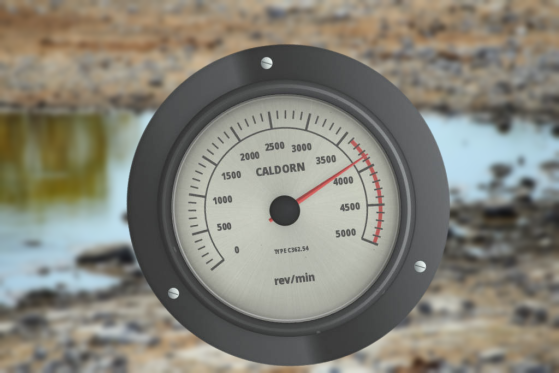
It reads 3850 rpm
